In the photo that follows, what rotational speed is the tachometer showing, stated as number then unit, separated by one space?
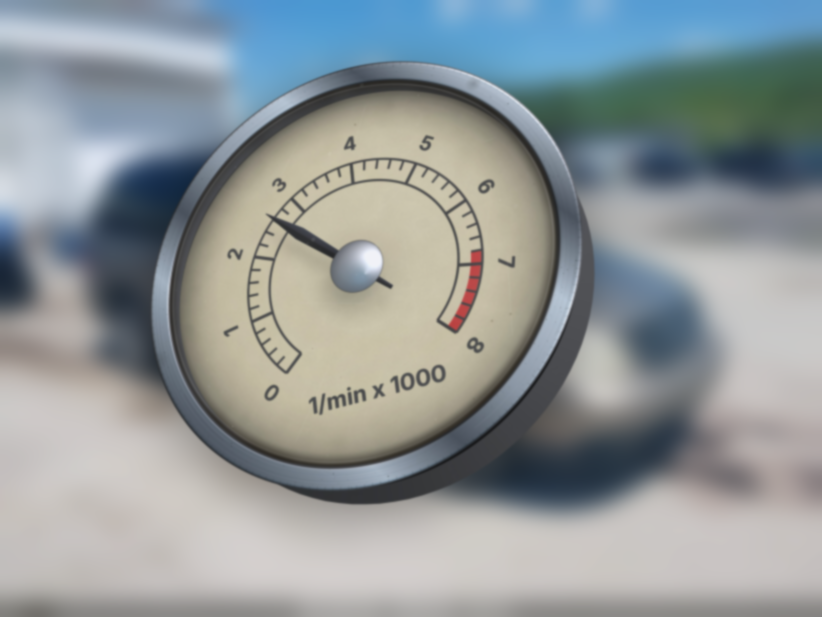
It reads 2600 rpm
